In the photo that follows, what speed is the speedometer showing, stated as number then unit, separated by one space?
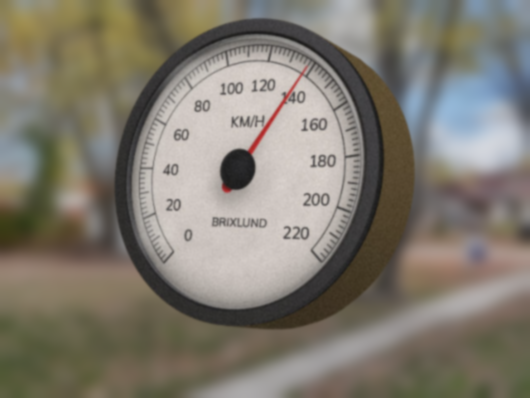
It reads 140 km/h
